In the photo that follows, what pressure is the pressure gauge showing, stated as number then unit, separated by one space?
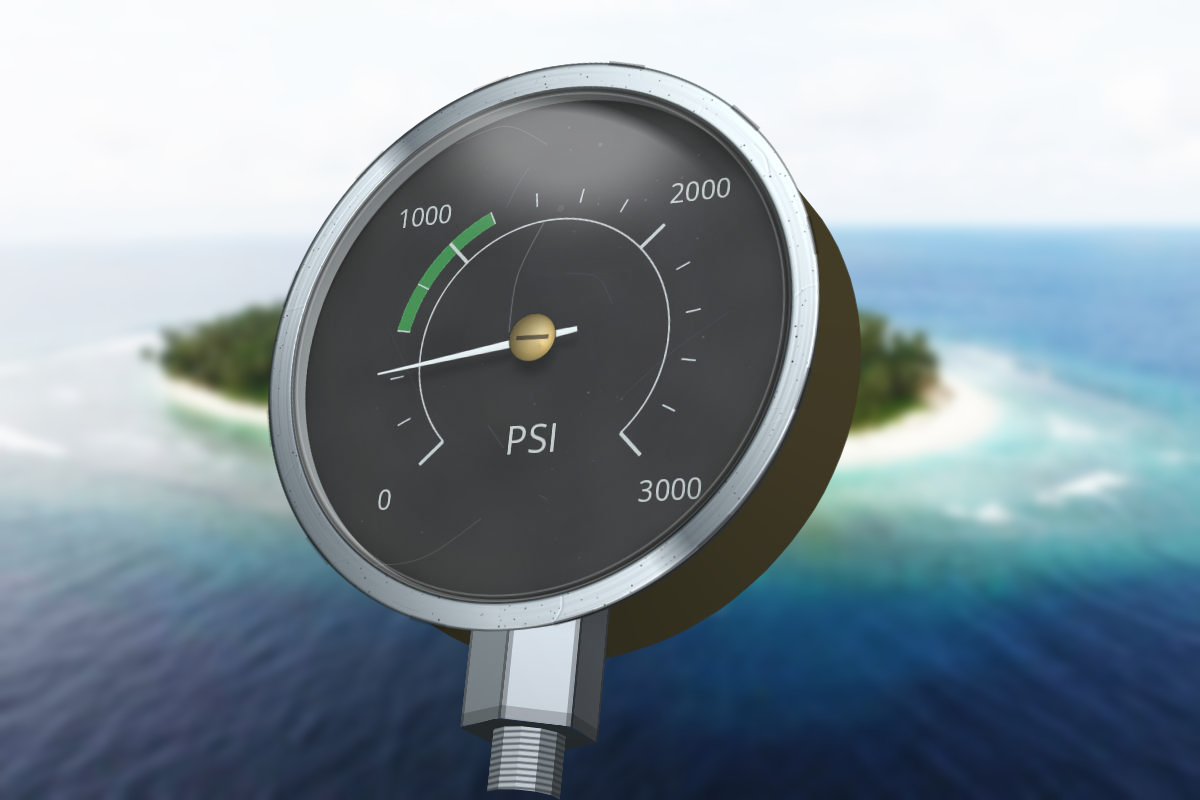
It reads 400 psi
